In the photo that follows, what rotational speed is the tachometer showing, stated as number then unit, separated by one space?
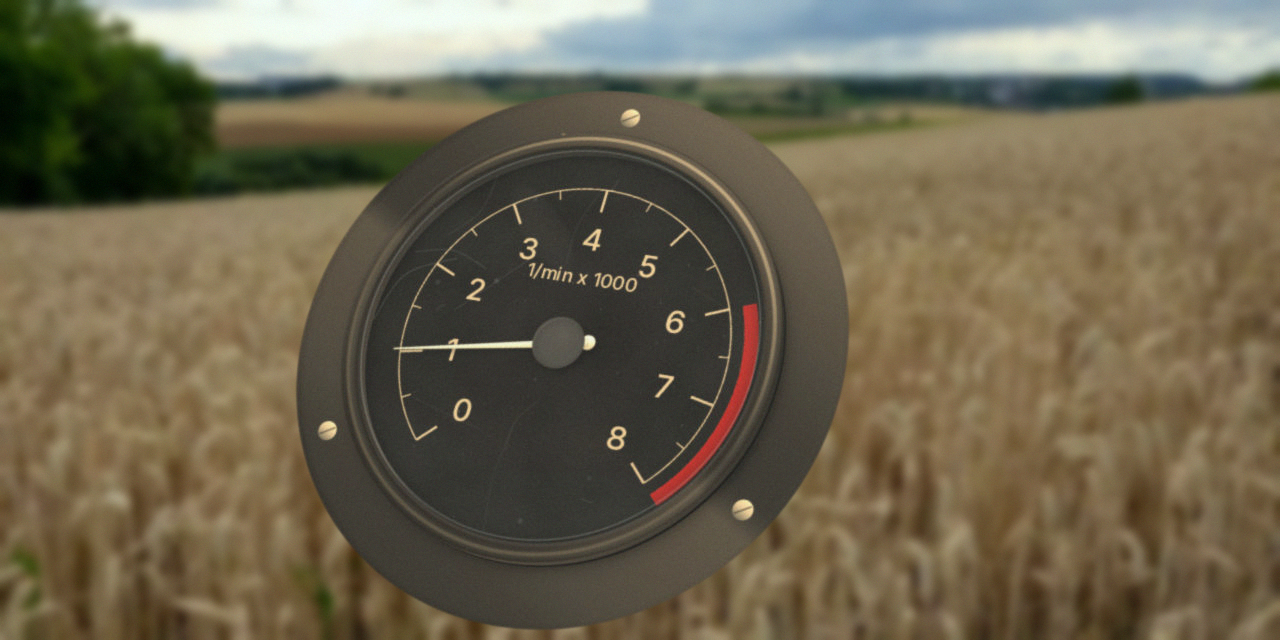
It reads 1000 rpm
